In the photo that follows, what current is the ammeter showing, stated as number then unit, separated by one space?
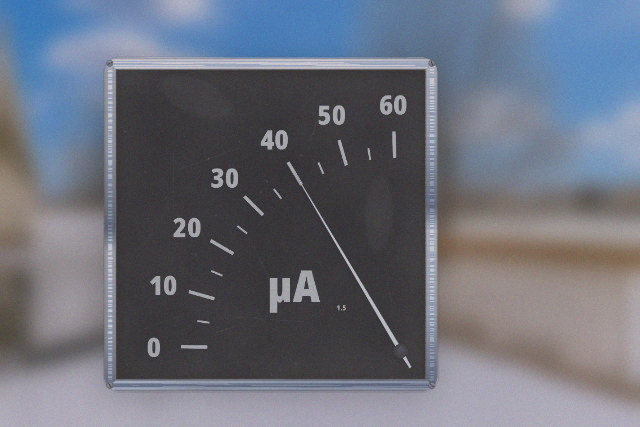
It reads 40 µA
